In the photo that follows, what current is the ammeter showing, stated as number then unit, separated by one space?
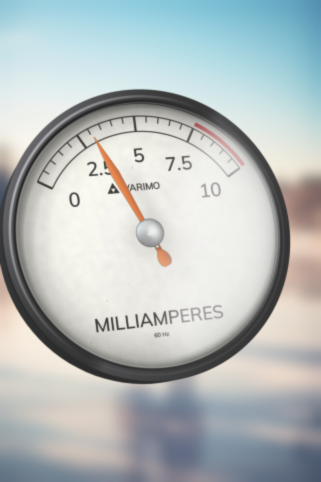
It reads 3 mA
